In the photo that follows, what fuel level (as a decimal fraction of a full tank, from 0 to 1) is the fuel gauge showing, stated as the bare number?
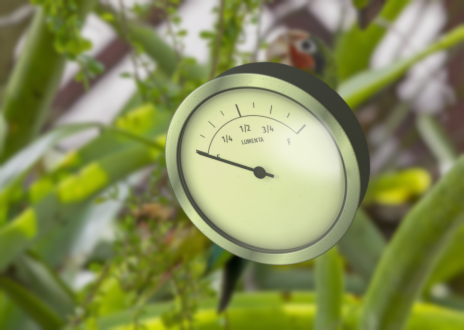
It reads 0
